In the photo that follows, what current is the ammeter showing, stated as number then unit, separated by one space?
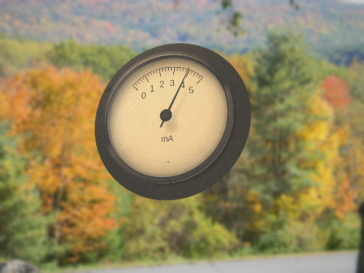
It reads 4 mA
